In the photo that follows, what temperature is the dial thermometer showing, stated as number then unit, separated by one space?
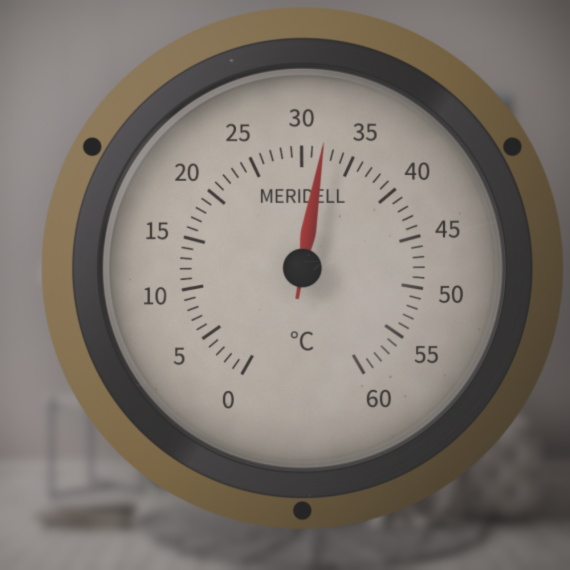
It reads 32 °C
